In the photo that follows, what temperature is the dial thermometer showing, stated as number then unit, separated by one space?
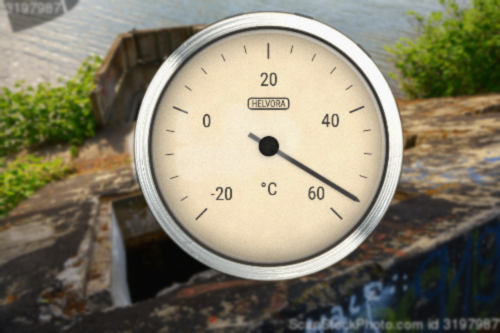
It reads 56 °C
